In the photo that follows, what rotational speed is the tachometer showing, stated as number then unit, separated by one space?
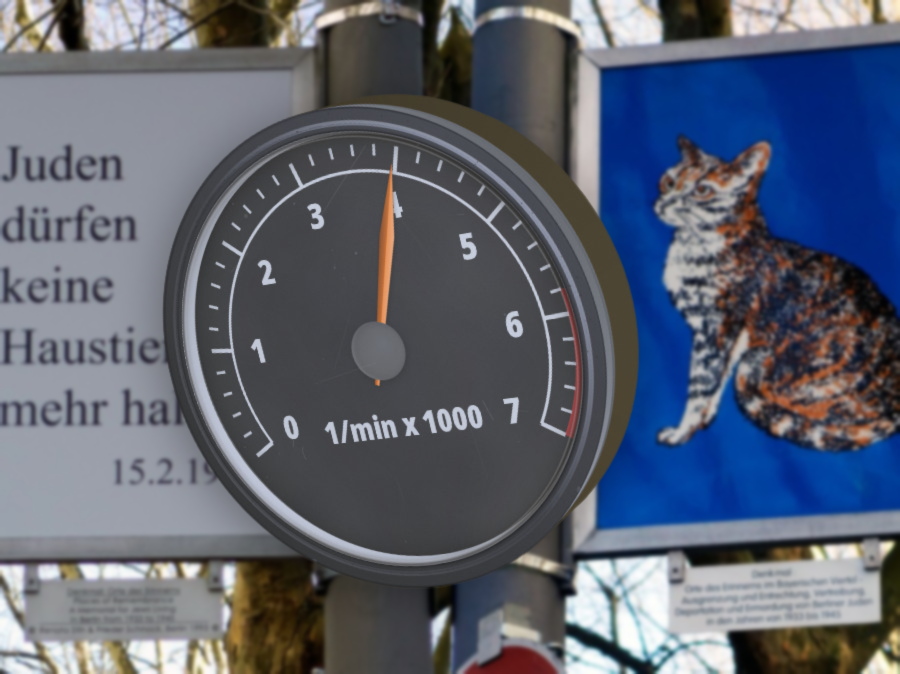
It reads 4000 rpm
